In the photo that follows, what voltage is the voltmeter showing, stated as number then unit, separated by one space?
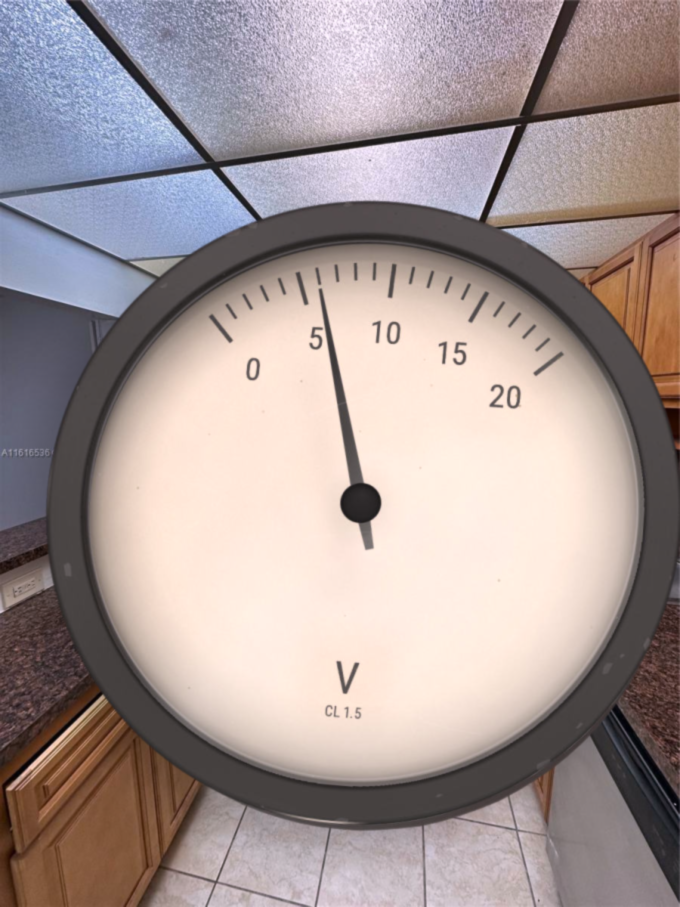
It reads 6 V
